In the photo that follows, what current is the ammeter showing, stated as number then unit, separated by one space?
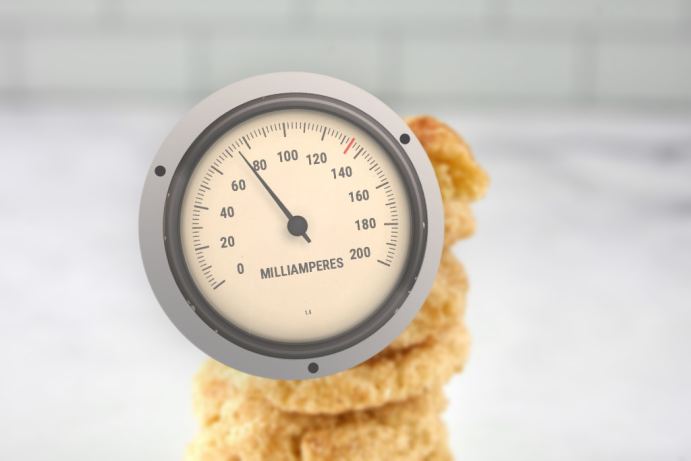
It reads 74 mA
